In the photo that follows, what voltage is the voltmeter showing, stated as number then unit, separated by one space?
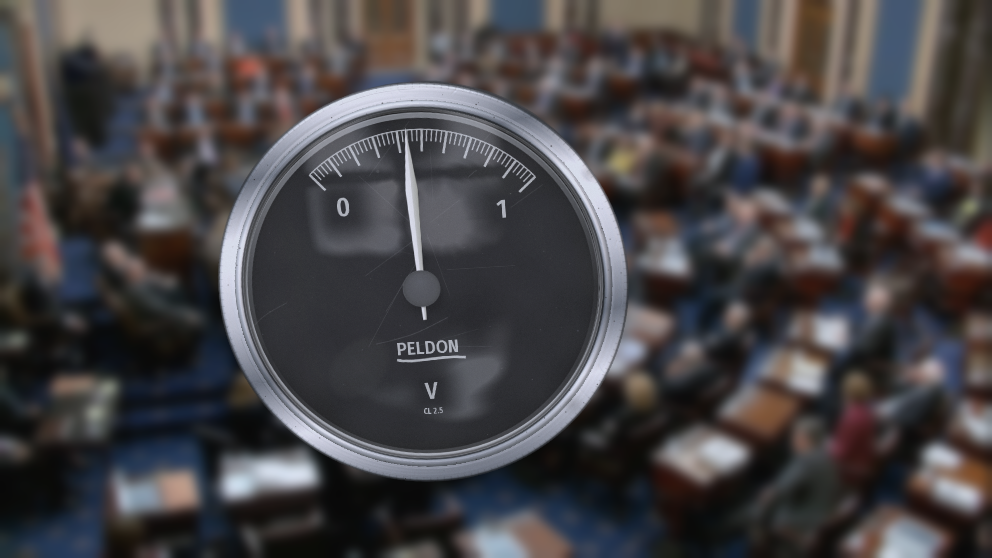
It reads 0.44 V
